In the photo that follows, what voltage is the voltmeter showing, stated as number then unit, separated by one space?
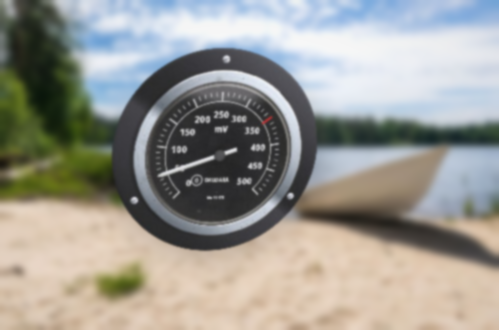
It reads 50 mV
